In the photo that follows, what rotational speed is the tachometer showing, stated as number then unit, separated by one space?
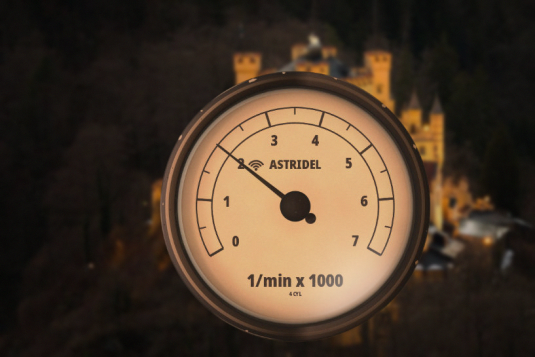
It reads 2000 rpm
